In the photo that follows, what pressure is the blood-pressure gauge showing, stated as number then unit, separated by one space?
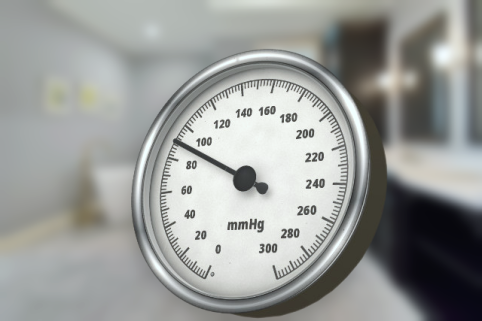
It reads 90 mmHg
